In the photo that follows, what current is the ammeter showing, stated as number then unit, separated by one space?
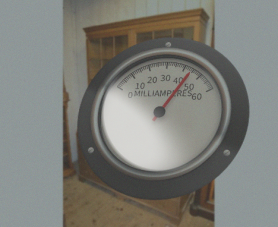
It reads 45 mA
